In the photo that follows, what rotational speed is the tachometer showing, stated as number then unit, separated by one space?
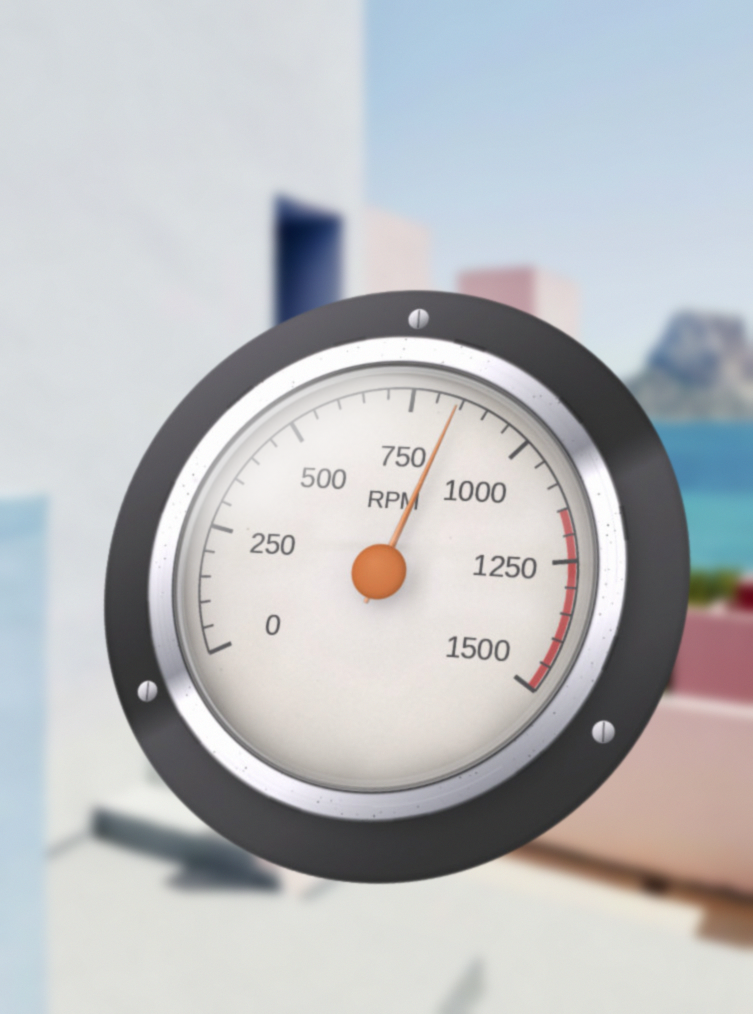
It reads 850 rpm
